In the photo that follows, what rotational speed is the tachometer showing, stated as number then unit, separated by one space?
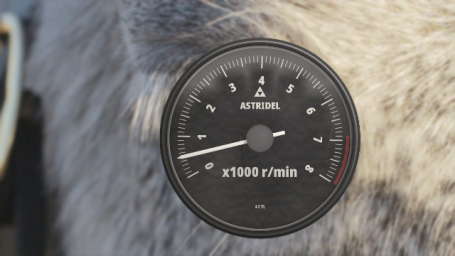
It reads 500 rpm
